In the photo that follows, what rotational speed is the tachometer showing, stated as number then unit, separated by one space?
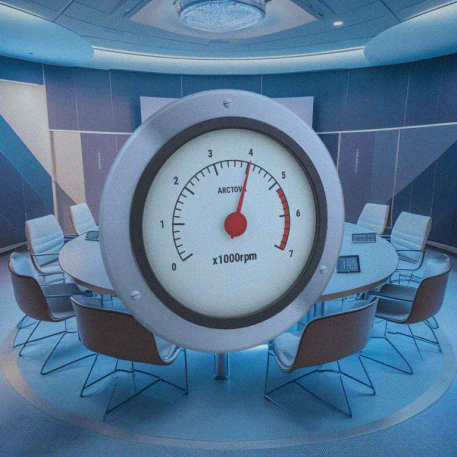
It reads 4000 rpm
